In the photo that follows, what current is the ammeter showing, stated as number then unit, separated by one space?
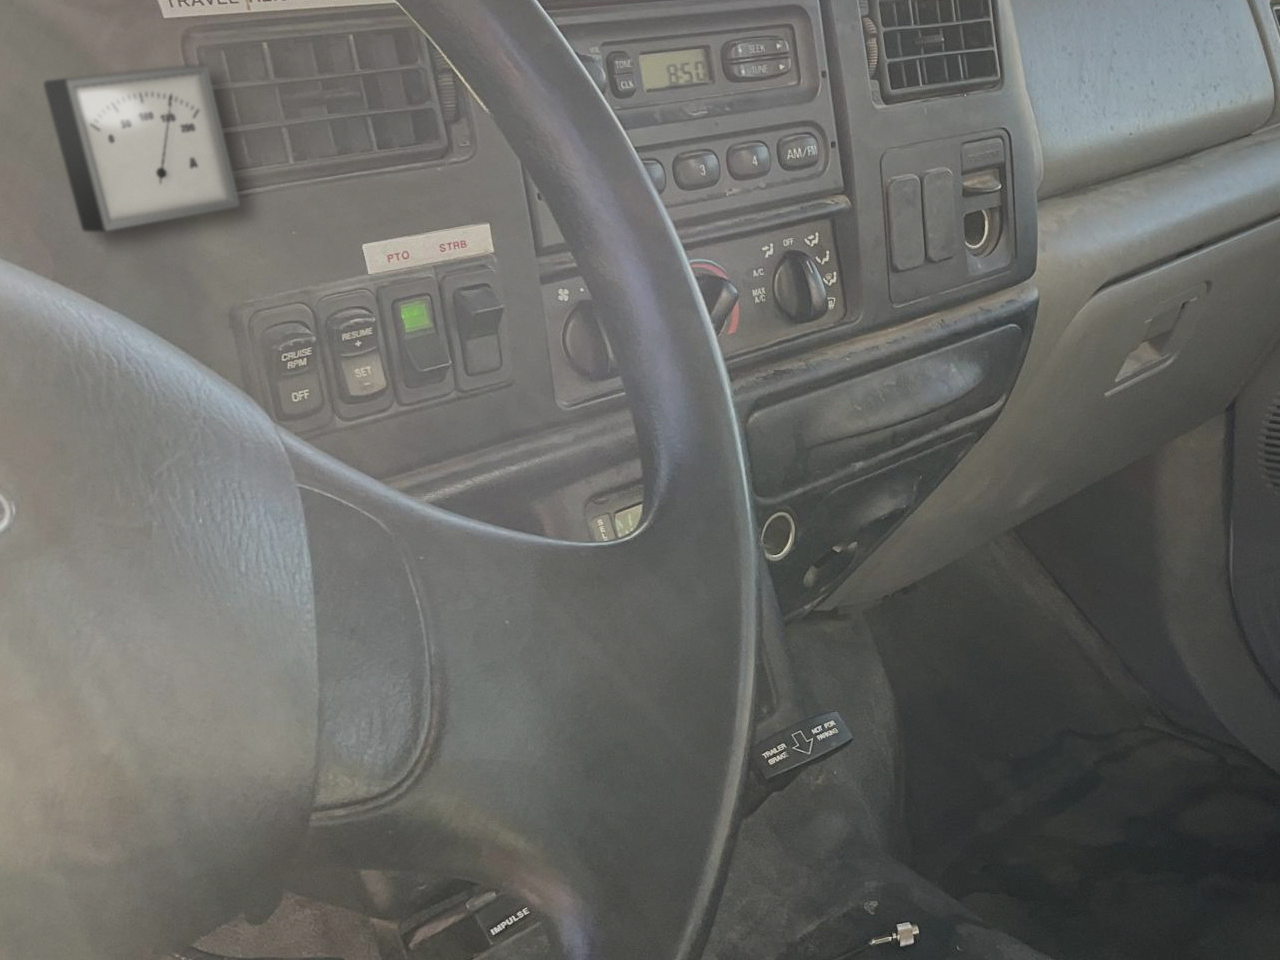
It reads 150 A
